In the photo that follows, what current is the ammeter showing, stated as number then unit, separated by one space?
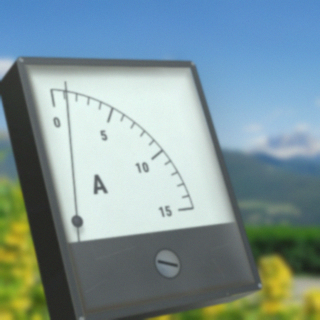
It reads 1 A
